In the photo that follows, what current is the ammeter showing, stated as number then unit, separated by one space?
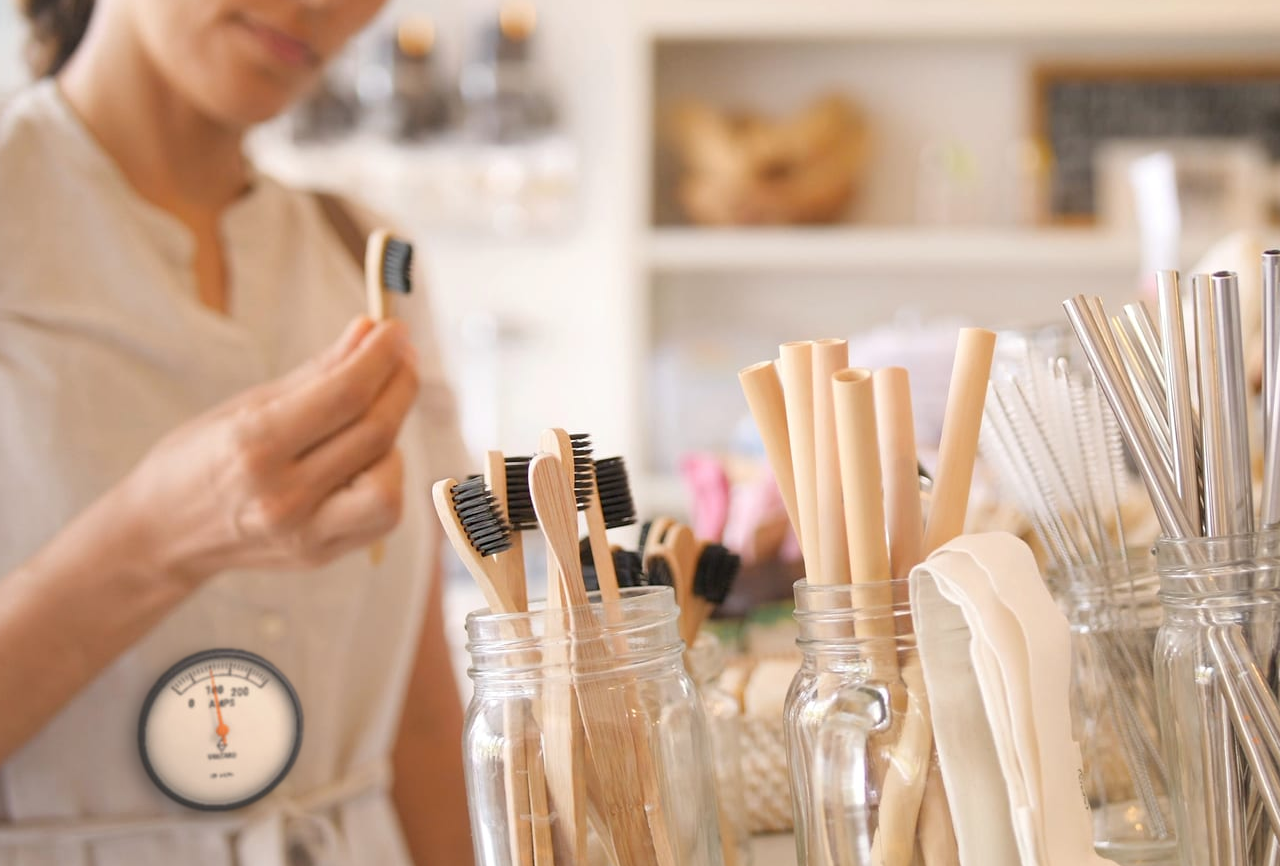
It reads 100 A
